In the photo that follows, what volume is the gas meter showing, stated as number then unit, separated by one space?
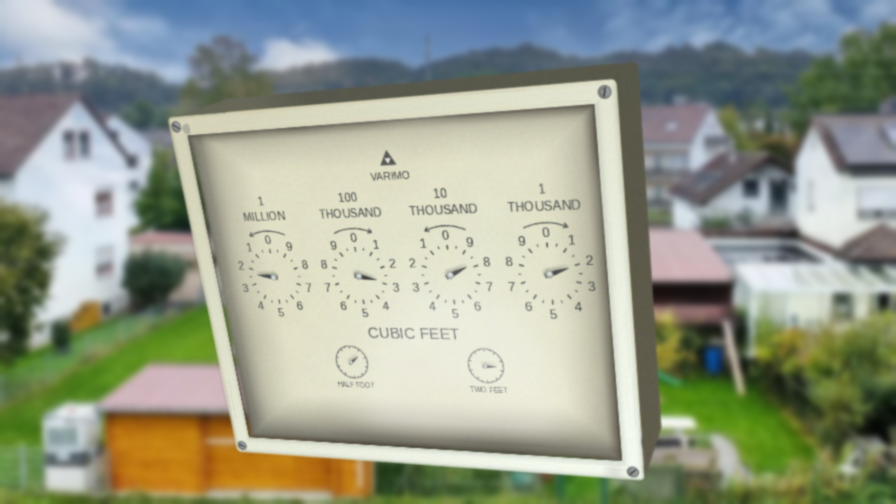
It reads 228200 ft³
